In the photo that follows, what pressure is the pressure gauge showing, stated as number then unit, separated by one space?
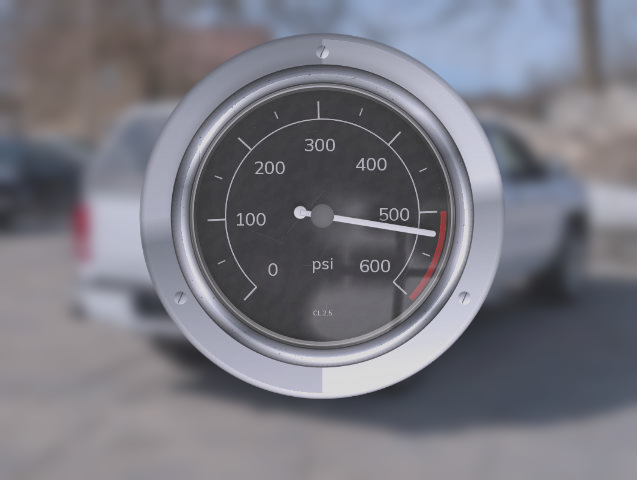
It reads 525 psi
